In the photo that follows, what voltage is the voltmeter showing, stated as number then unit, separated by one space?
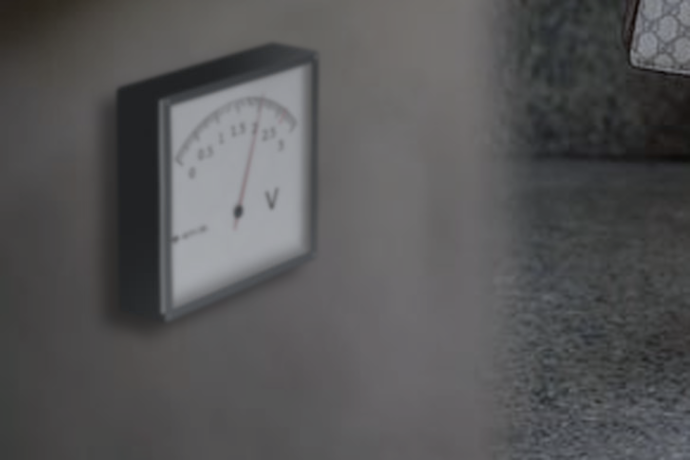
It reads 2 V
